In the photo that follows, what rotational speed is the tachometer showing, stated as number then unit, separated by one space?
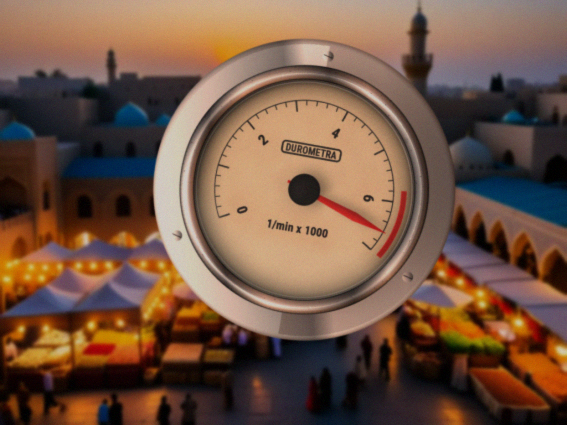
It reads 6600 rpm
